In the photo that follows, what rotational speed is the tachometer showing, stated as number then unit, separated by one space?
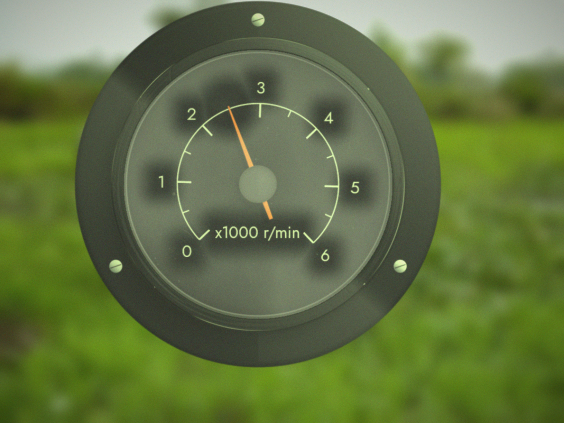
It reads 2500 rpm
